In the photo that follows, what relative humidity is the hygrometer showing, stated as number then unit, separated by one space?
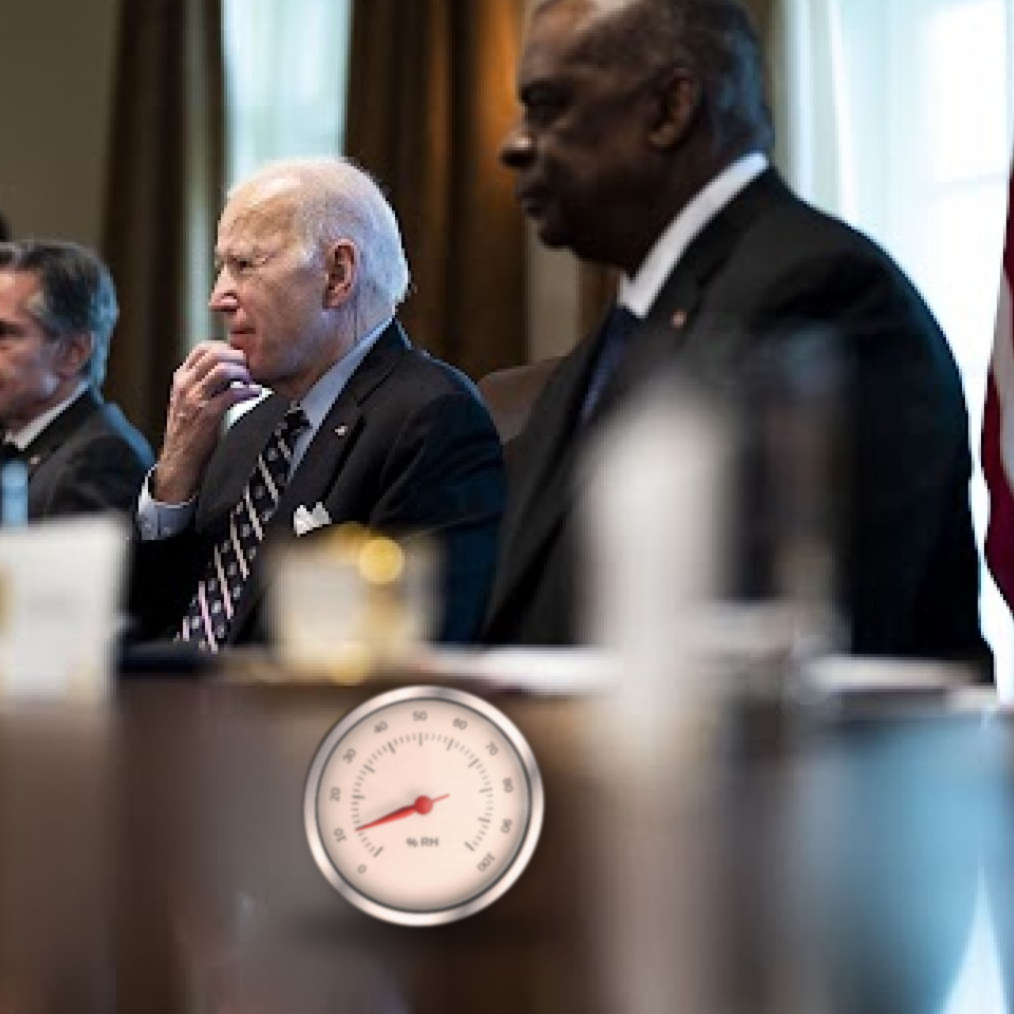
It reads 10 %
